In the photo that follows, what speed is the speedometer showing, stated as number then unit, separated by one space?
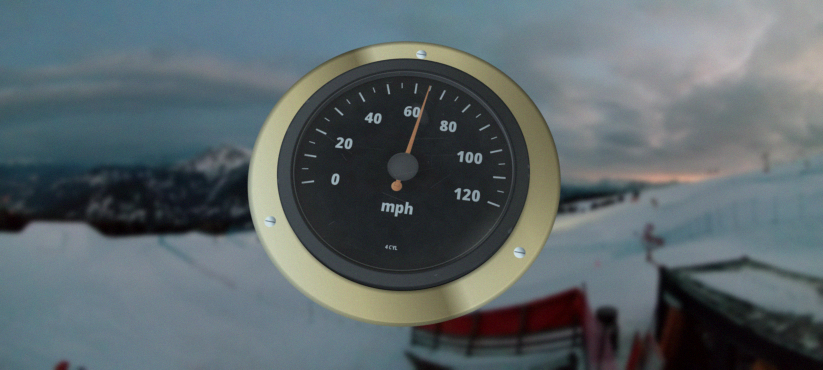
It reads 65 mph
